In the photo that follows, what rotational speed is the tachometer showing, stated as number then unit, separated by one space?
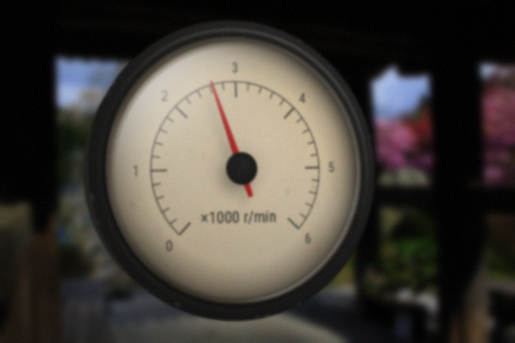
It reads 2600 rpm
